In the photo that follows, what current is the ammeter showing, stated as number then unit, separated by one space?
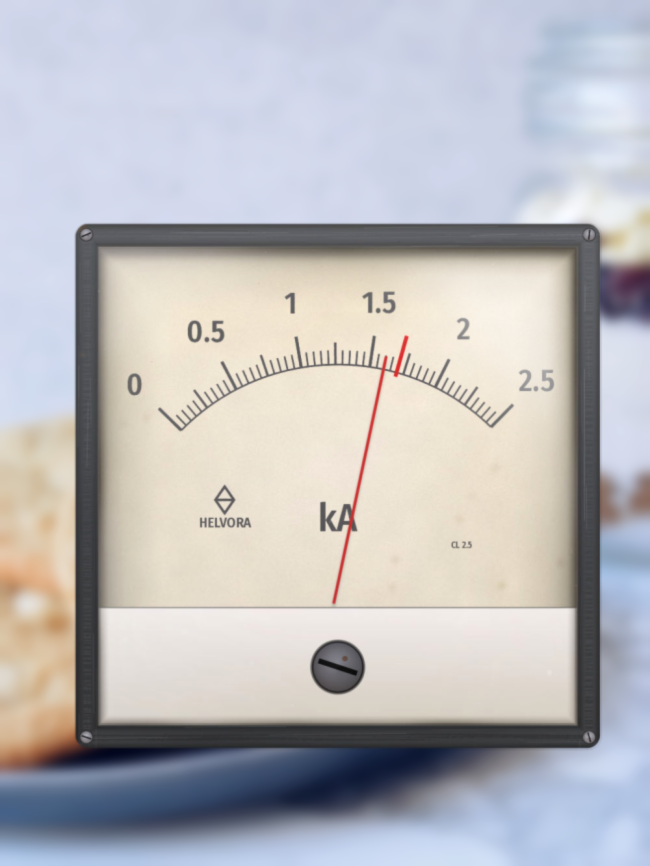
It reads 1.6 kA
